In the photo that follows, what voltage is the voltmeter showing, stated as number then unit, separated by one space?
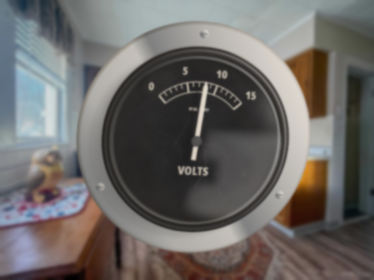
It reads 8 V
